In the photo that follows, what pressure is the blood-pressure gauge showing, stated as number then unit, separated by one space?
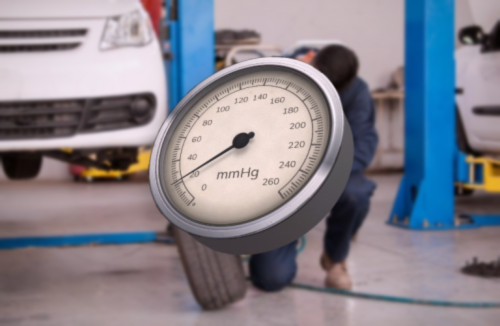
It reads 20 mmHg
